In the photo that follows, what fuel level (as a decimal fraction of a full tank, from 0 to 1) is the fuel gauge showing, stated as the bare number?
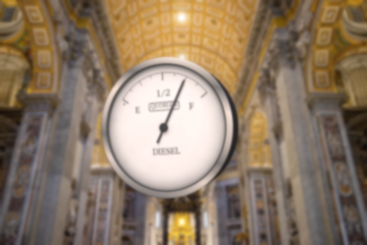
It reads 0.75
